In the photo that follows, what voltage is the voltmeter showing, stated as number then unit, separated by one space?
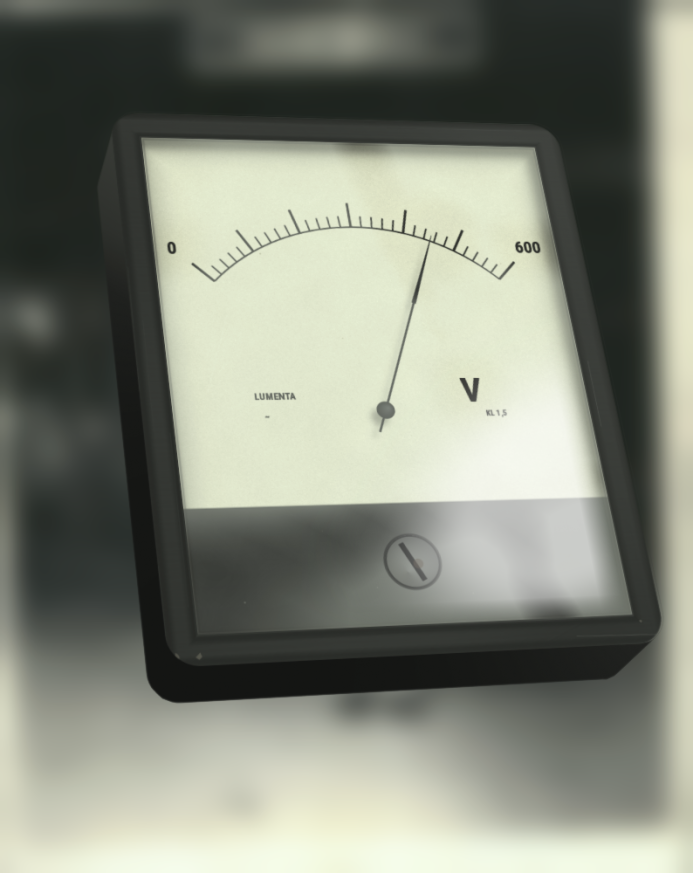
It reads 450 V
